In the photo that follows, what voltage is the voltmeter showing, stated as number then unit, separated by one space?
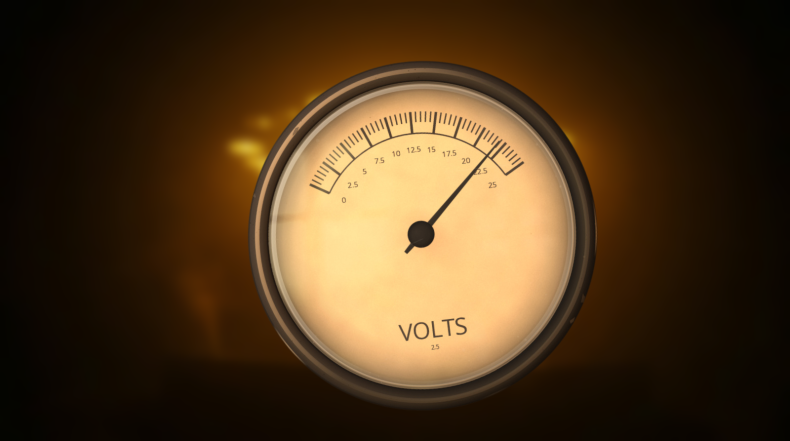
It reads 22 V
